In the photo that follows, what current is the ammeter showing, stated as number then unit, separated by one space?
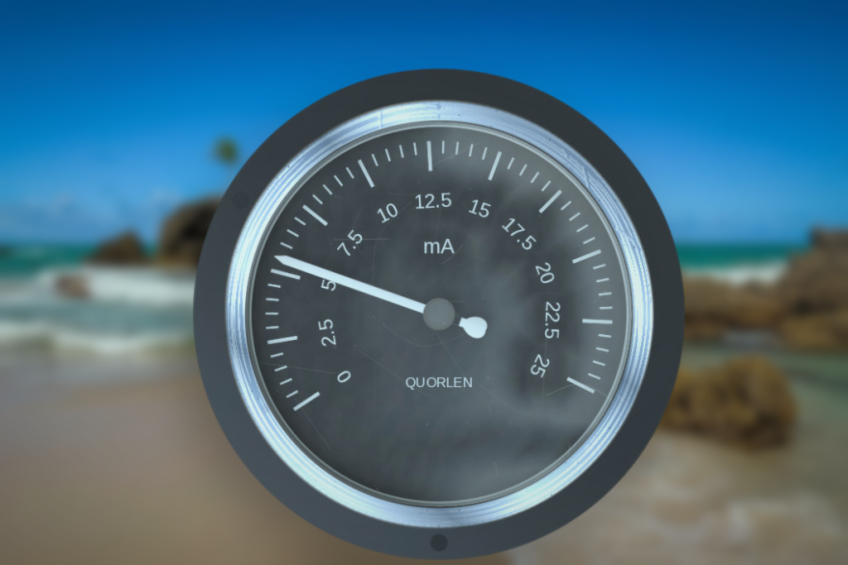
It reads 5.5 mA
